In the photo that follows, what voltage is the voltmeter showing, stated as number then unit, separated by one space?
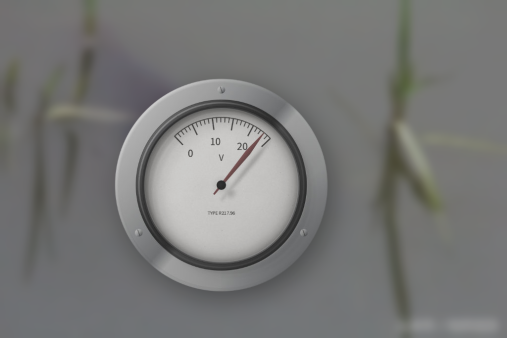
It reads 23 V
